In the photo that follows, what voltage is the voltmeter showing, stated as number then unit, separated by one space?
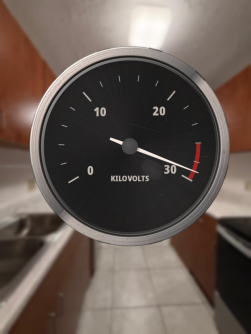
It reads 29 kV
